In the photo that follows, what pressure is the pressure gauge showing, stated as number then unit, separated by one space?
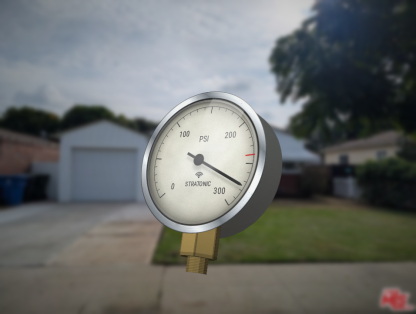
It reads 275 psi
